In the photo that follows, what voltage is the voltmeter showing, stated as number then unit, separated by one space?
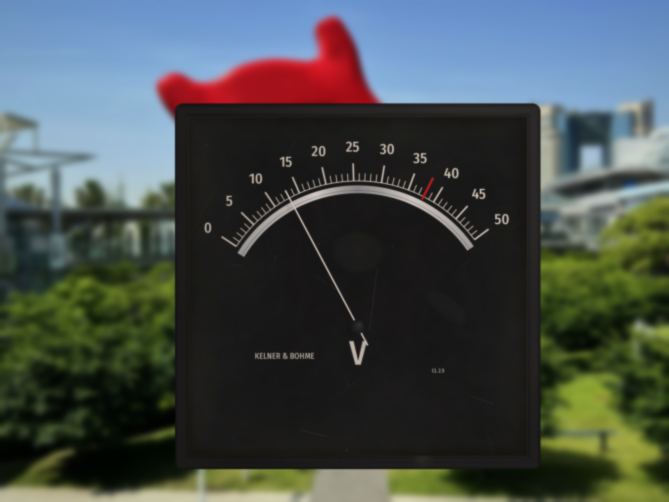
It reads 13 V
